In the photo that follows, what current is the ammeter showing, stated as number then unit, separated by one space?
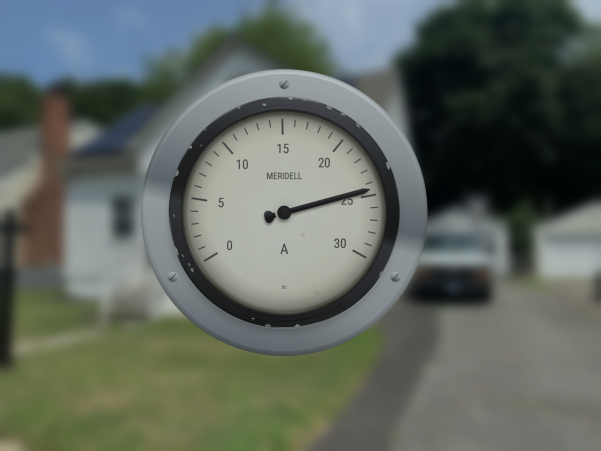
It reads 24.5 A
